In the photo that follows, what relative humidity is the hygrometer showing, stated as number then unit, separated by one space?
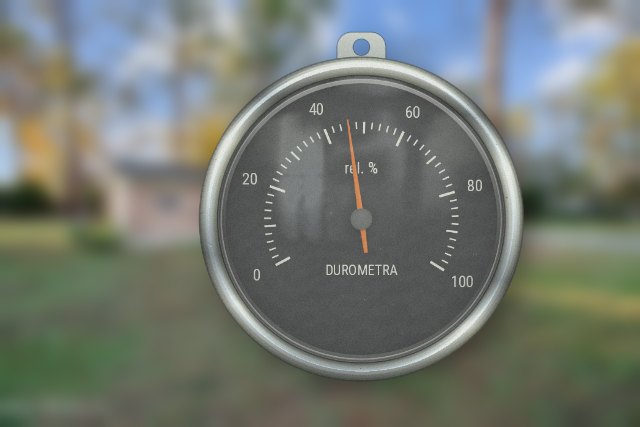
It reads 46 %
